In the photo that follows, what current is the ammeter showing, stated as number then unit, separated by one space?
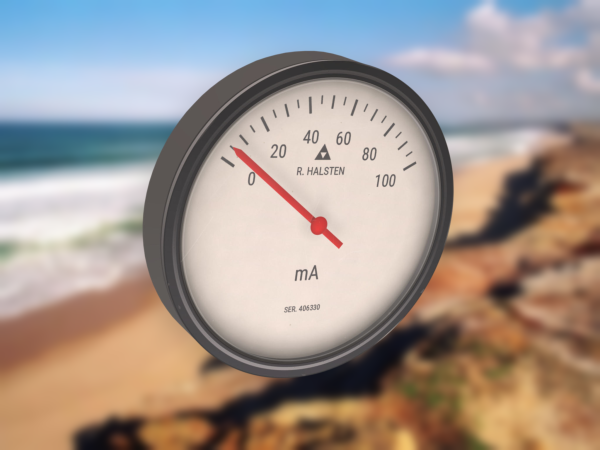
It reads 5 mA
